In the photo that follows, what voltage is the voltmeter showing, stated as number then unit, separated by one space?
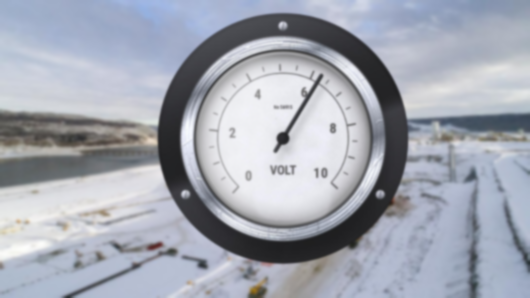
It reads 6.25 V
